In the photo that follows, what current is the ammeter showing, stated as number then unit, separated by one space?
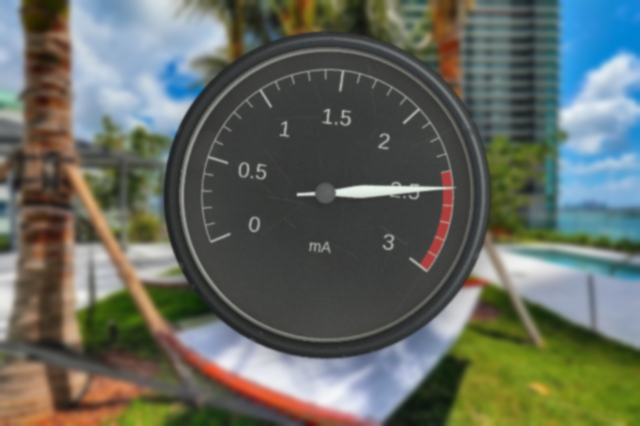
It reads 2.5 mA
